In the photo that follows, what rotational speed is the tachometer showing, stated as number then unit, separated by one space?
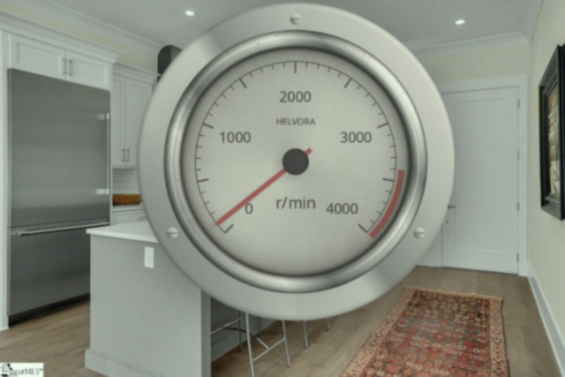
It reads 100 rpm
